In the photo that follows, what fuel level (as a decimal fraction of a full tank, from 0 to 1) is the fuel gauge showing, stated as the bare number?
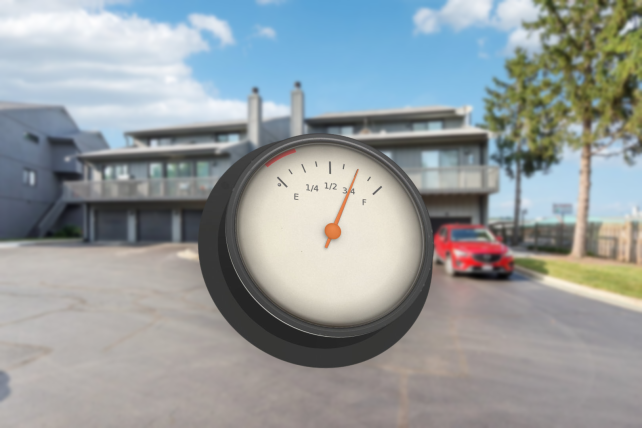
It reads 0.75
